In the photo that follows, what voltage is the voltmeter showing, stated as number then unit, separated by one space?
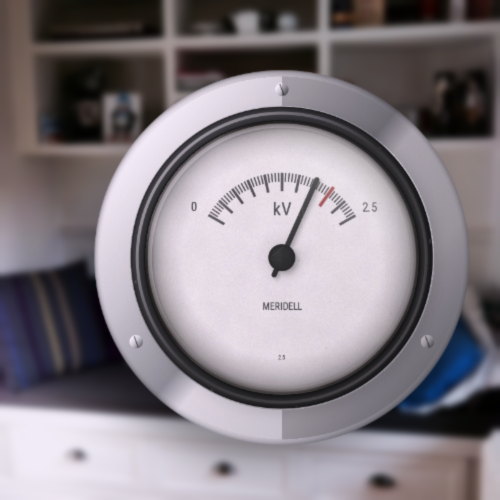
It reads 1.75 kV
